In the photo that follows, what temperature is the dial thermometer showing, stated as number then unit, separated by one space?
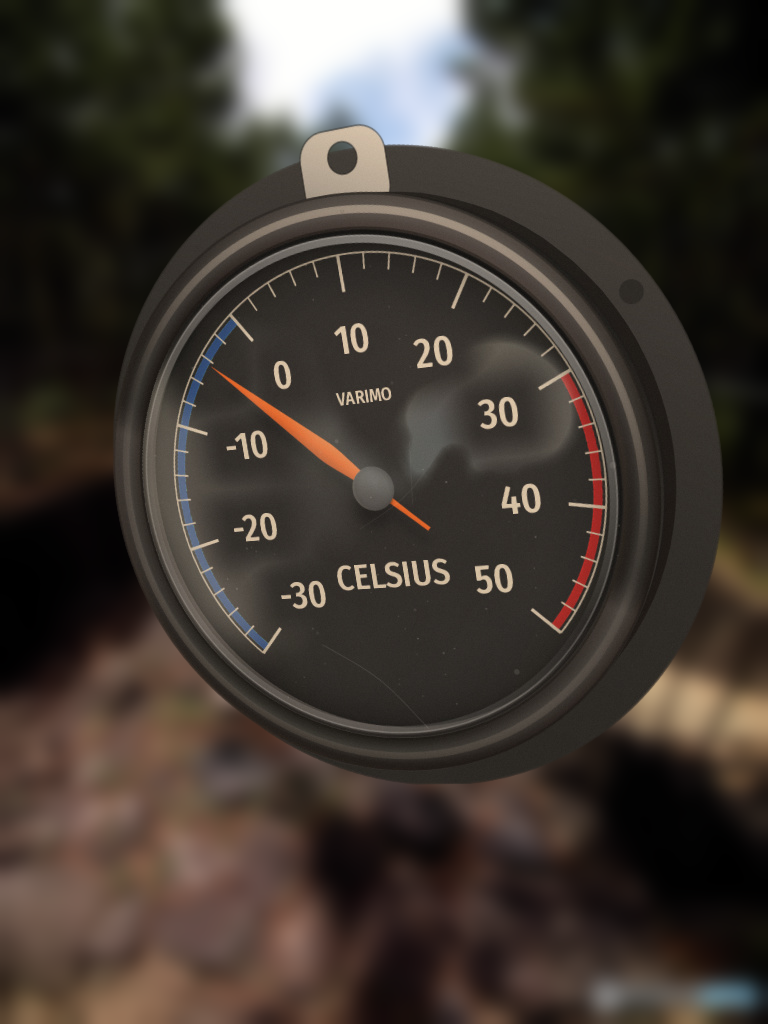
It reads -4 °C
